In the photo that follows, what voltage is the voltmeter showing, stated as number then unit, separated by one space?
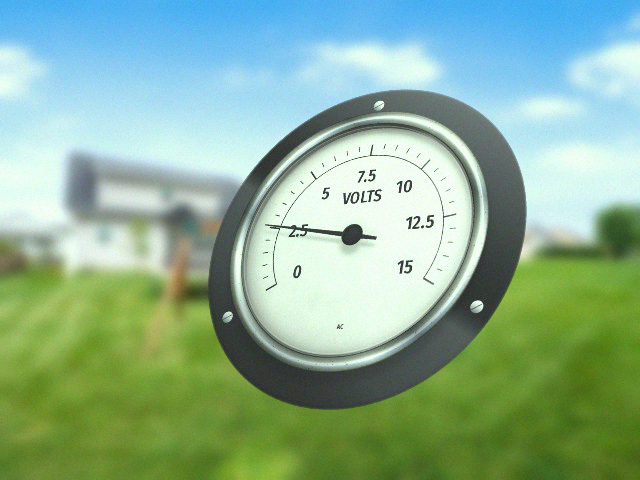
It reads 2.5 V
